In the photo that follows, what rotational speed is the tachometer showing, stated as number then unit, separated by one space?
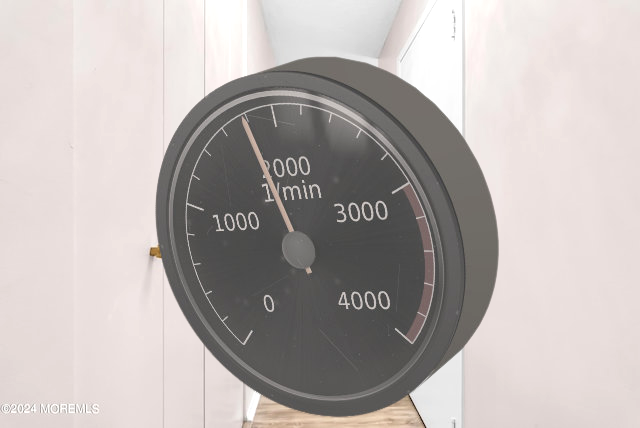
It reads 1800 rpm
